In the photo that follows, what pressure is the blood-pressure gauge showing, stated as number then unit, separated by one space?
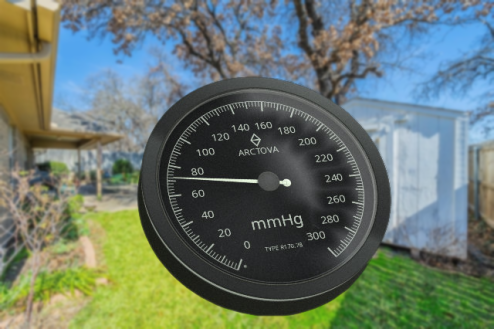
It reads 70 mmHg
